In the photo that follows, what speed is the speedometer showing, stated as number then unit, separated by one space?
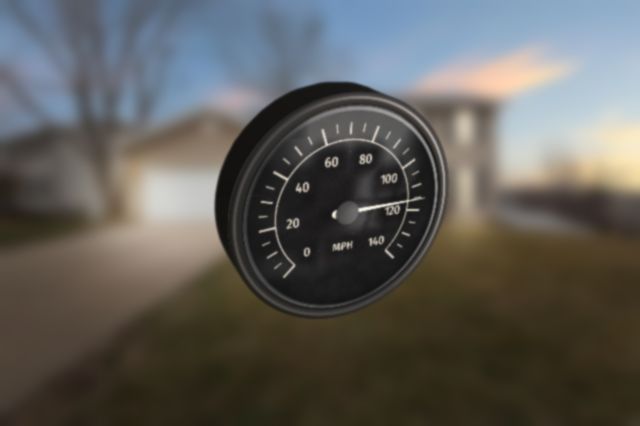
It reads 115 mph
